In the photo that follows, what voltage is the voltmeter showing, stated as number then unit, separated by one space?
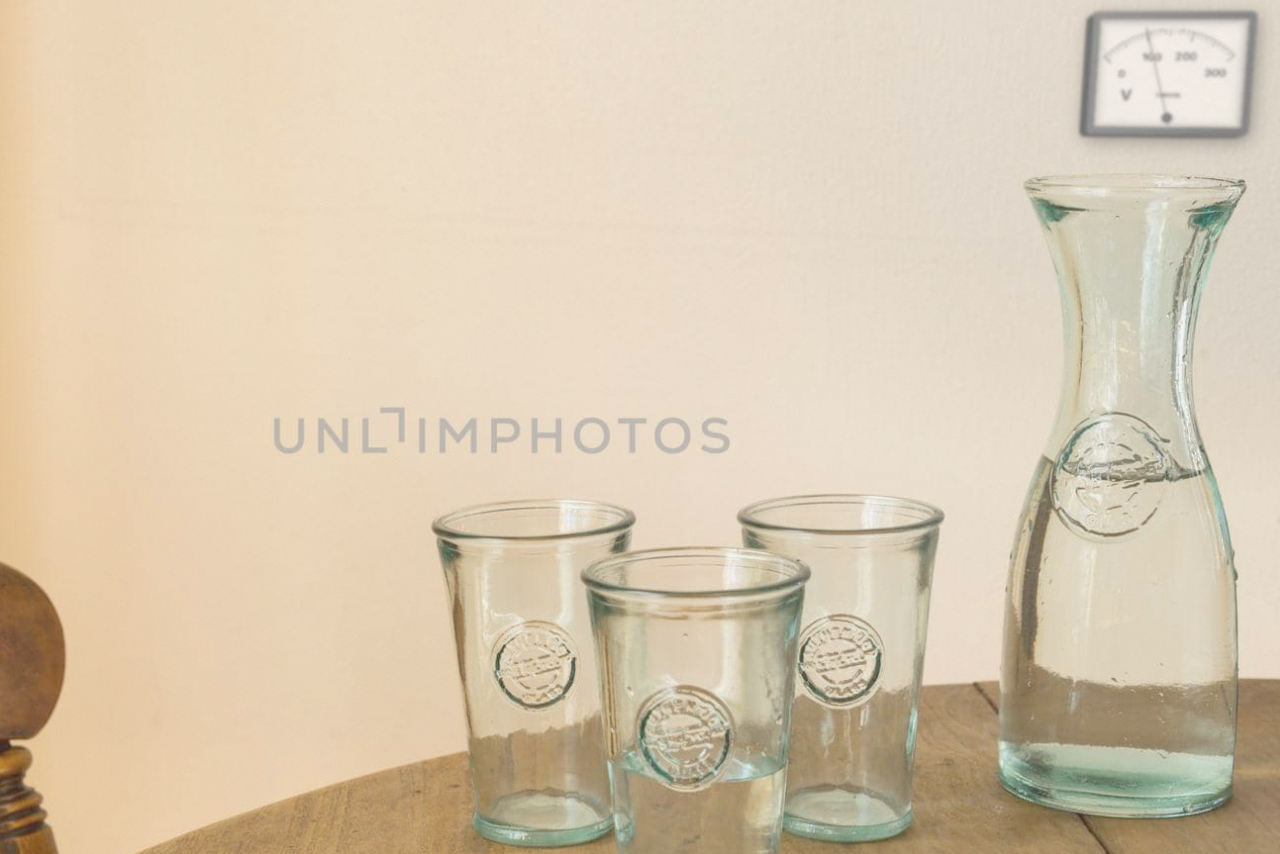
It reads 100 V
